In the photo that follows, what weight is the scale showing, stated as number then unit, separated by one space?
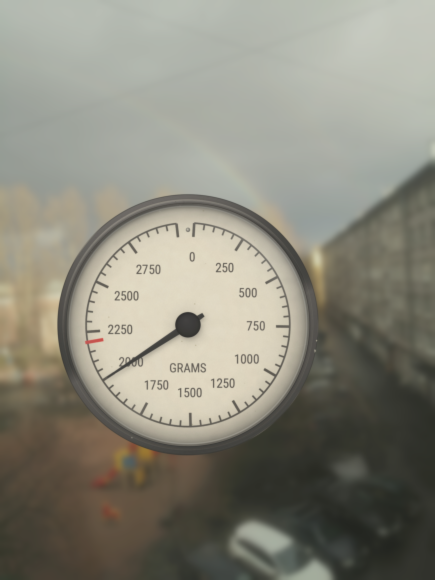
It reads 2000 g
